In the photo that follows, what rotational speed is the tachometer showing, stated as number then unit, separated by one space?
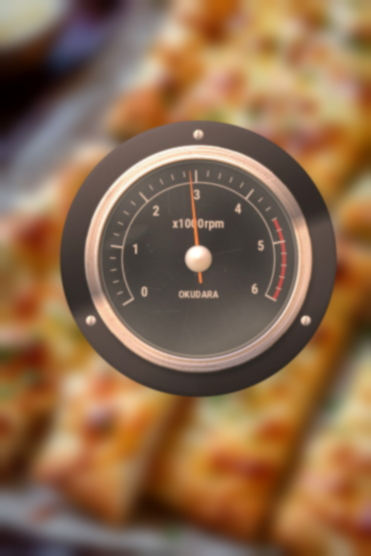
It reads 2900 rpm
